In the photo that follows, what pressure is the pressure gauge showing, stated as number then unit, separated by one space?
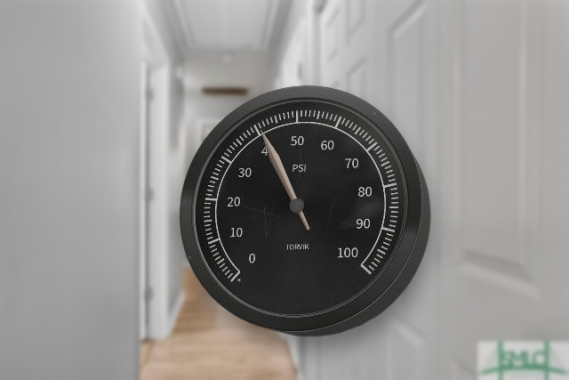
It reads 41 psi
